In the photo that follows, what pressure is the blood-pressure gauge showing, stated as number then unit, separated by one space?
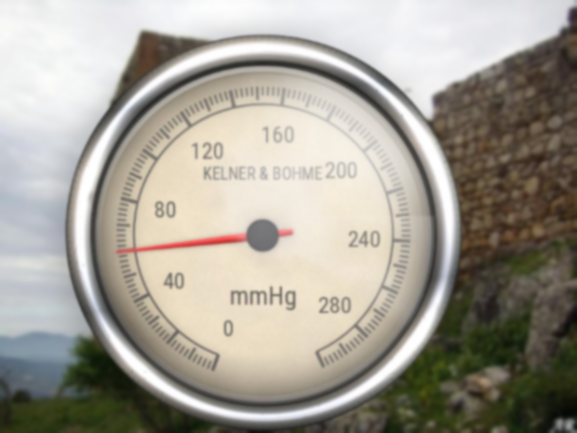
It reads 60 mmHg
